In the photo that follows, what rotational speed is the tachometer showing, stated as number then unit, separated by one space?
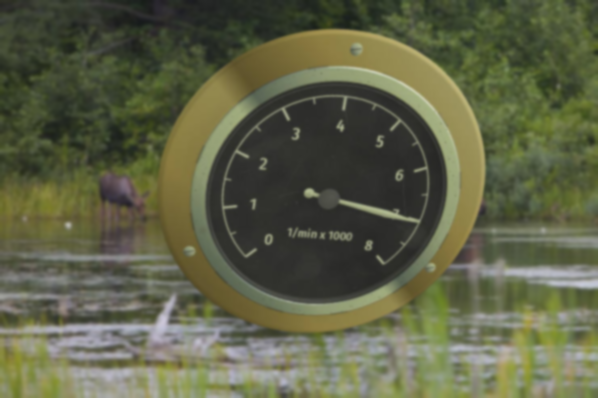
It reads 7000 rpm
